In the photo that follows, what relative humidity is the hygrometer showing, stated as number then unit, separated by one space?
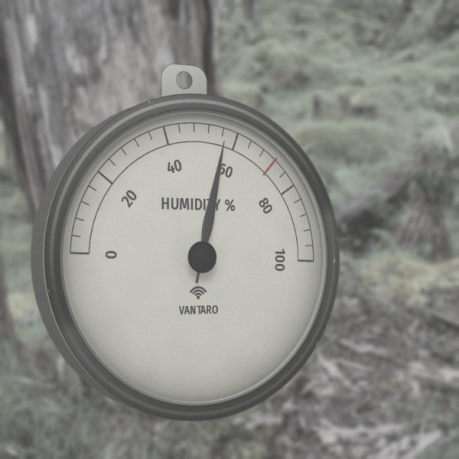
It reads 56 %
